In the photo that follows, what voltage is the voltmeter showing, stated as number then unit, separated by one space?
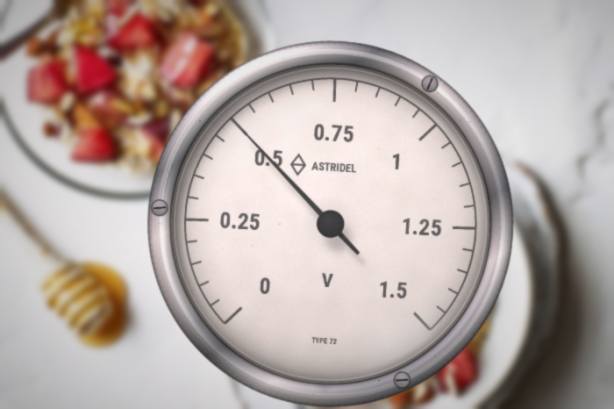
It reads 0.5 V
